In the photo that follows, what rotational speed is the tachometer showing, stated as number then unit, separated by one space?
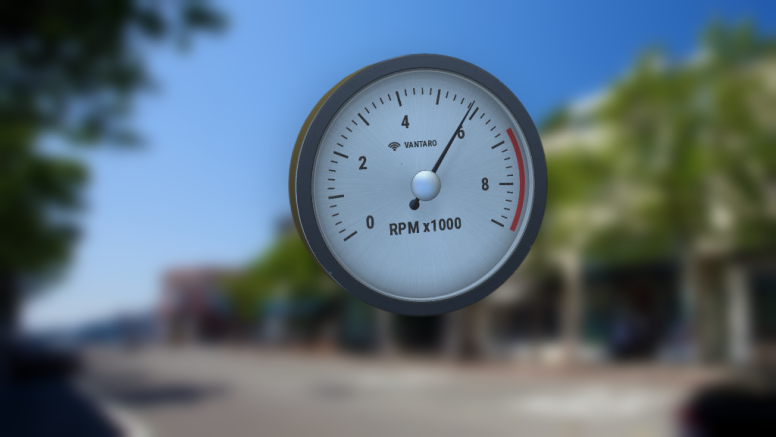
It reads 5800 rpm
